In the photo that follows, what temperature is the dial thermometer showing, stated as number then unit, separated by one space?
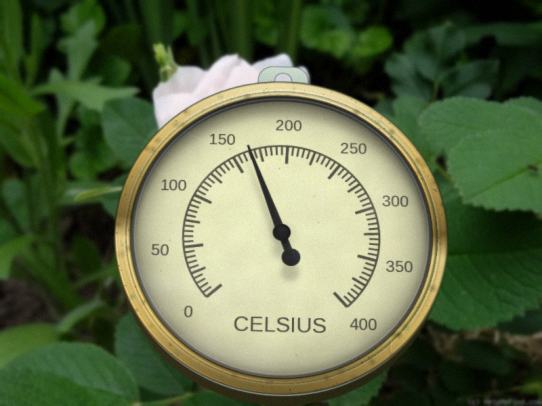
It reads 165 °C
